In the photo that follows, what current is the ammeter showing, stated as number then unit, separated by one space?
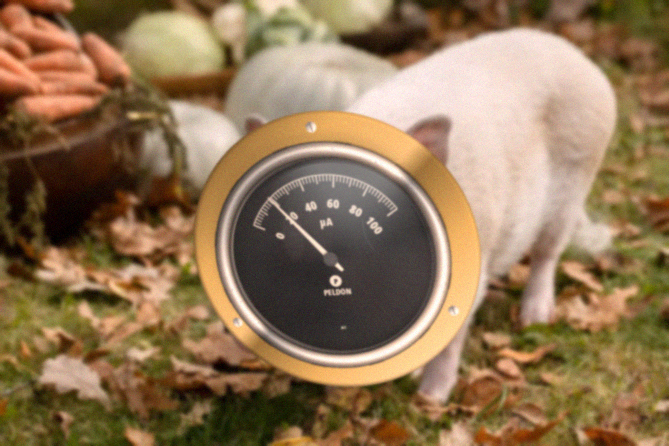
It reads 20 µA
